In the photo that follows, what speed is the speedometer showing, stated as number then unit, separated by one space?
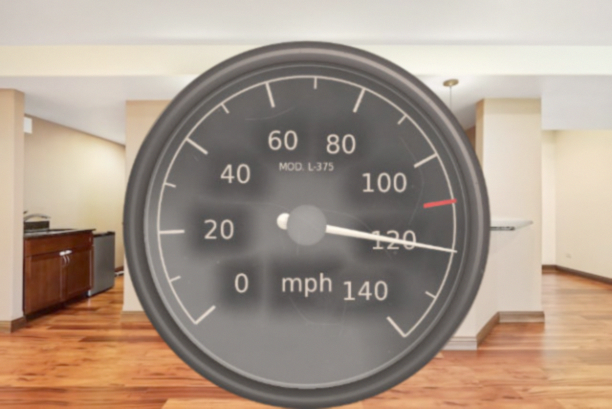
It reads 120 mph
